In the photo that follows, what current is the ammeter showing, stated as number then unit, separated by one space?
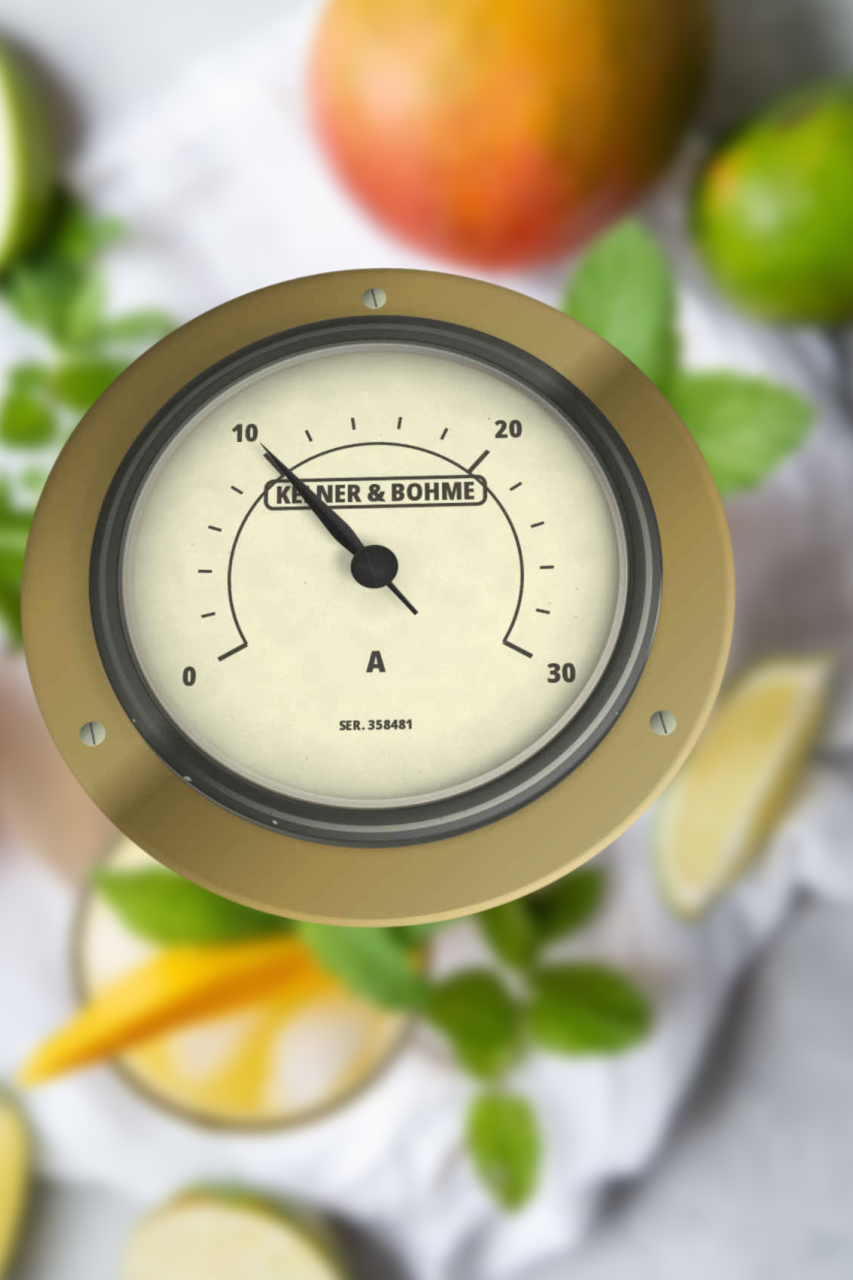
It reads 10 A
